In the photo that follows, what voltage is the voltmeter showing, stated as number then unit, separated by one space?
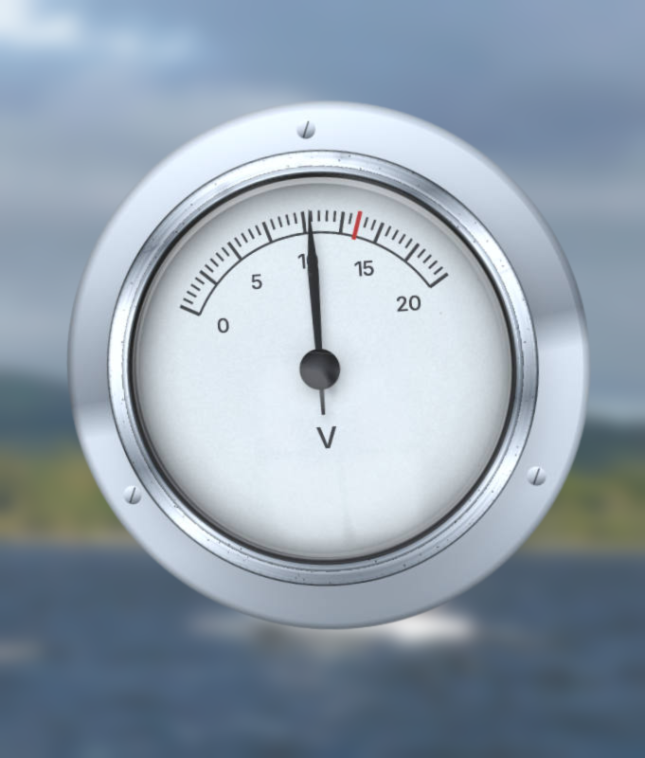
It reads 10.5 V
